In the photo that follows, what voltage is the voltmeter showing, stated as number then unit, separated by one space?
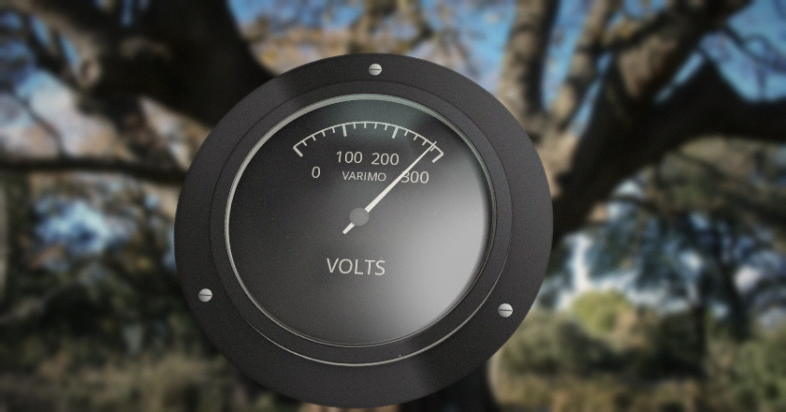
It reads 280 V
